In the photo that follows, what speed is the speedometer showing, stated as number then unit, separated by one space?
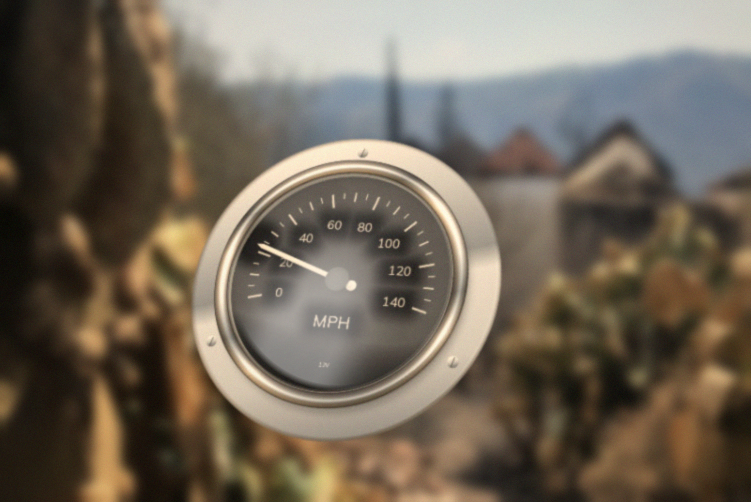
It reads 22.5 mph
